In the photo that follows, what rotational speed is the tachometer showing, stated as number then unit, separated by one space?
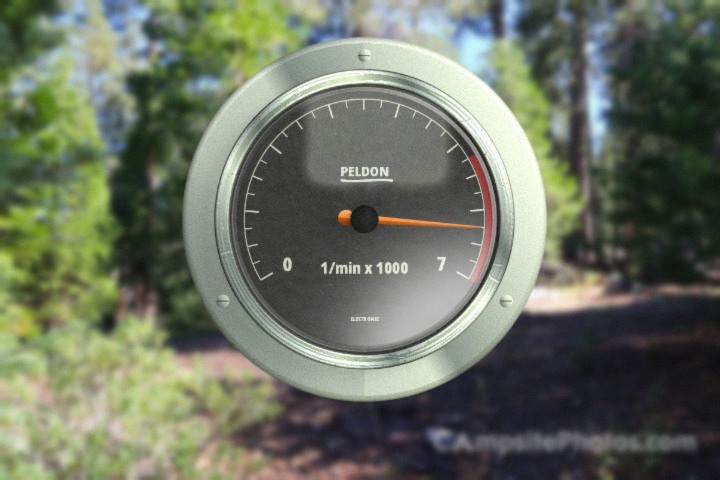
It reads 6250 rpm
